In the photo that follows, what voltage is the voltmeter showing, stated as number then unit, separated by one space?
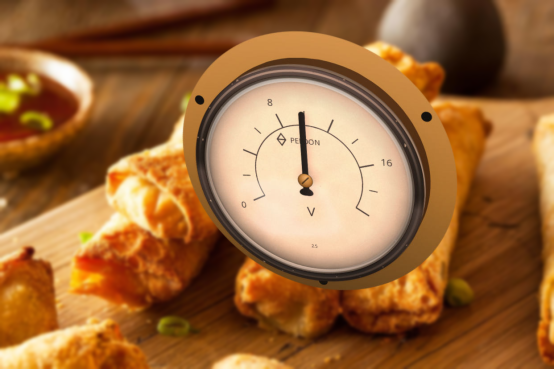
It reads 10 V
